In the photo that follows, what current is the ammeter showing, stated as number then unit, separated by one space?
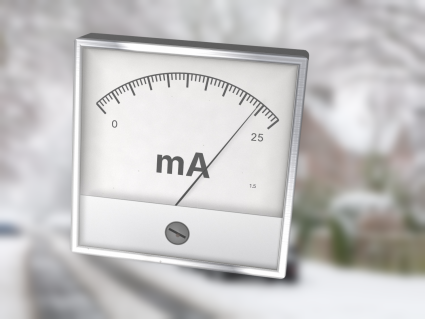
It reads 22 mA
